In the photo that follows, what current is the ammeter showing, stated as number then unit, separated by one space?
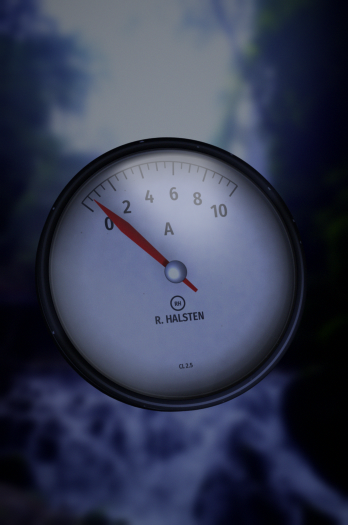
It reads 0.5 A
